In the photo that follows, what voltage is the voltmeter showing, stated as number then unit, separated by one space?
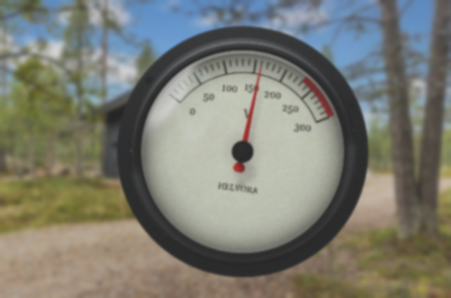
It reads 160 V
